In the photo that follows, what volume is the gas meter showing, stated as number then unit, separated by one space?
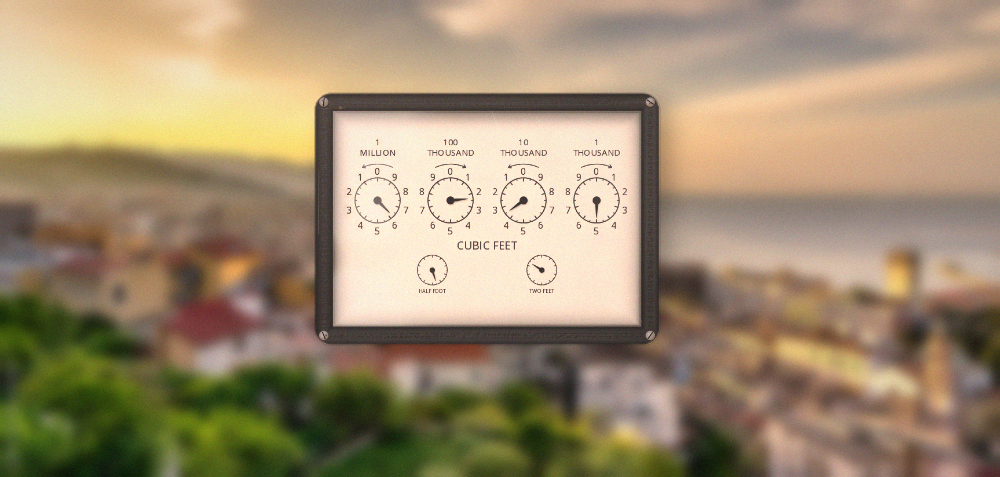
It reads 623500 ft³
